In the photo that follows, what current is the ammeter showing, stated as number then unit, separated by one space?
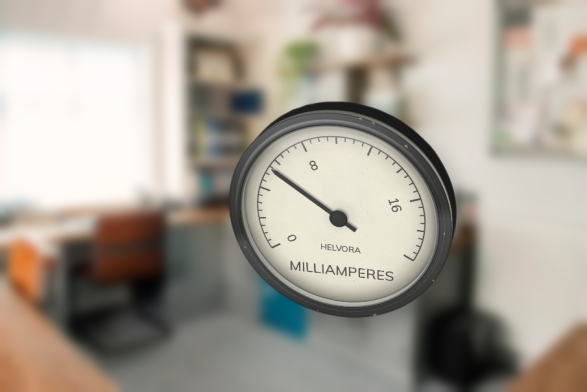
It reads 5.5 mA
